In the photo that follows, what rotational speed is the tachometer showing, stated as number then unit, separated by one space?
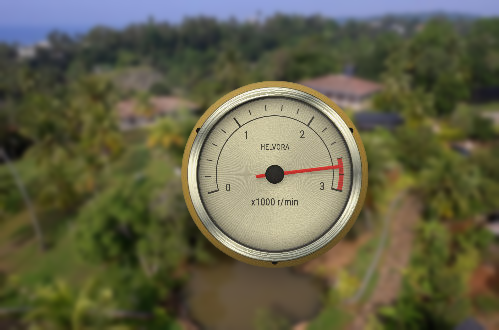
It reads 2700 rpm
